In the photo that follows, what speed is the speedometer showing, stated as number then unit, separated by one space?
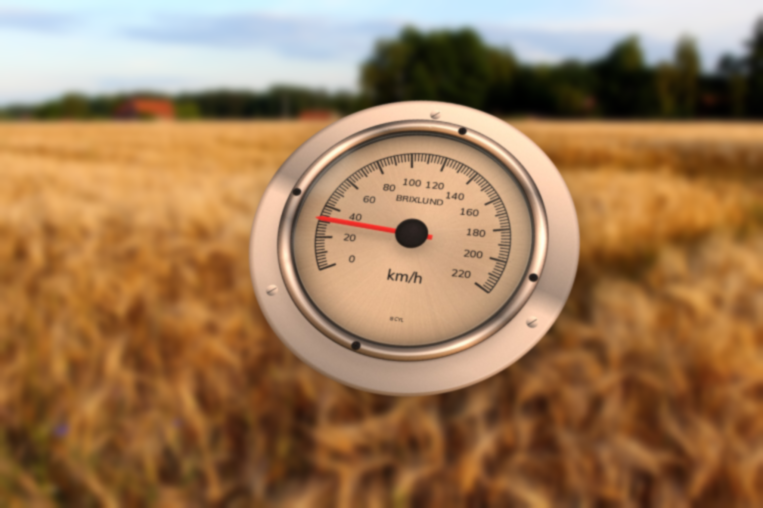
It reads 30 km/h
